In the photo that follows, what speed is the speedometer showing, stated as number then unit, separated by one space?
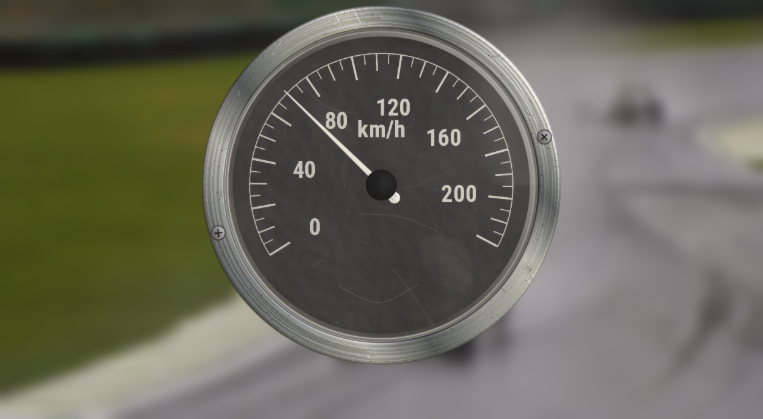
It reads 70 km/h
